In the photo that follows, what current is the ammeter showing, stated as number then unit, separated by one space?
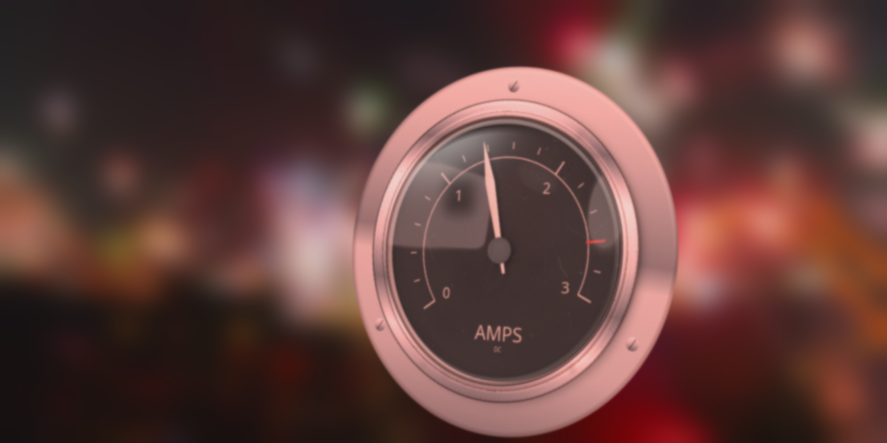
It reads 1.4 A
